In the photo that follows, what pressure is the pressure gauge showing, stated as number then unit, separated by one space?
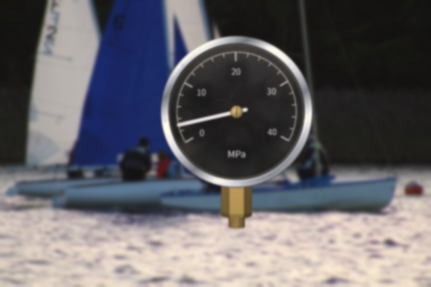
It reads 3 MPa
